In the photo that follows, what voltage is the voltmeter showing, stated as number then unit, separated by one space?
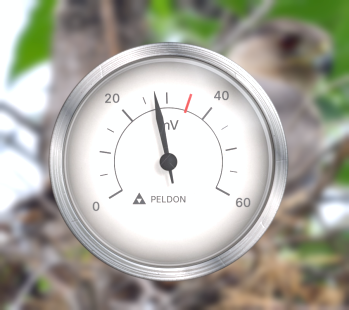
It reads 27.5 mV
